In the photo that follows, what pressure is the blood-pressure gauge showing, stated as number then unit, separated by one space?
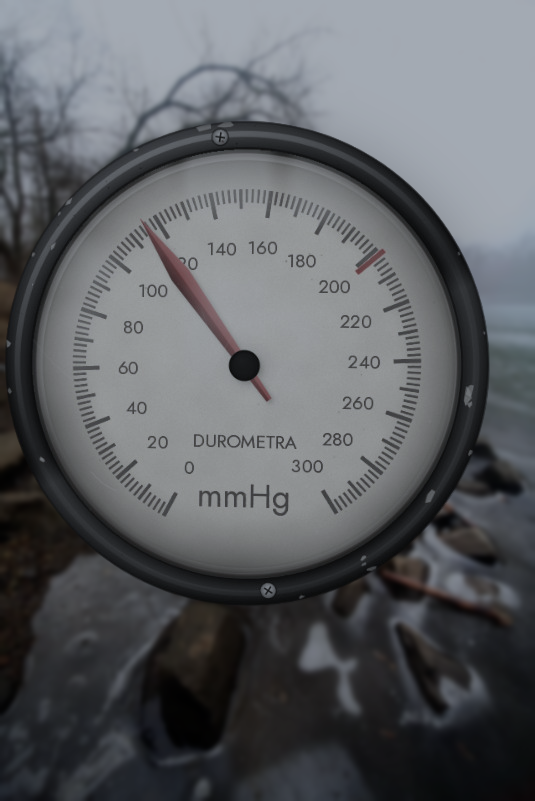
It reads 116 mmHg
